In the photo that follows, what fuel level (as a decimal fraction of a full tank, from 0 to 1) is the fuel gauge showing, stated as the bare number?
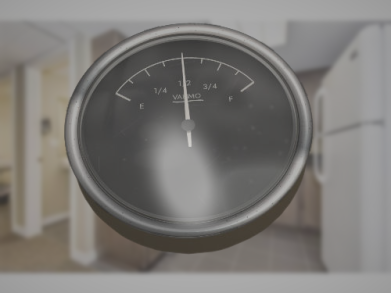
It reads 0.5
